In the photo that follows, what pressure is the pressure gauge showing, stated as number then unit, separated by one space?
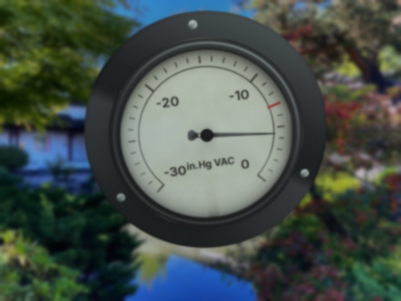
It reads -4.5 inHg
